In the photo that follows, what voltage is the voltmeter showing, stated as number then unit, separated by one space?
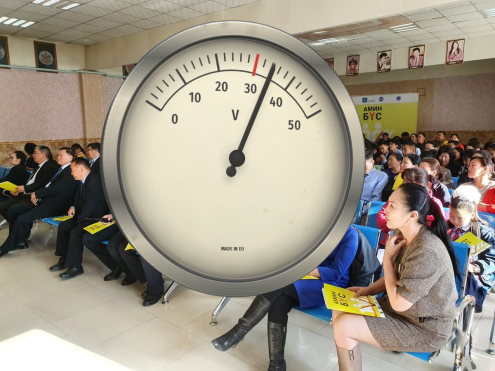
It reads 34 V
